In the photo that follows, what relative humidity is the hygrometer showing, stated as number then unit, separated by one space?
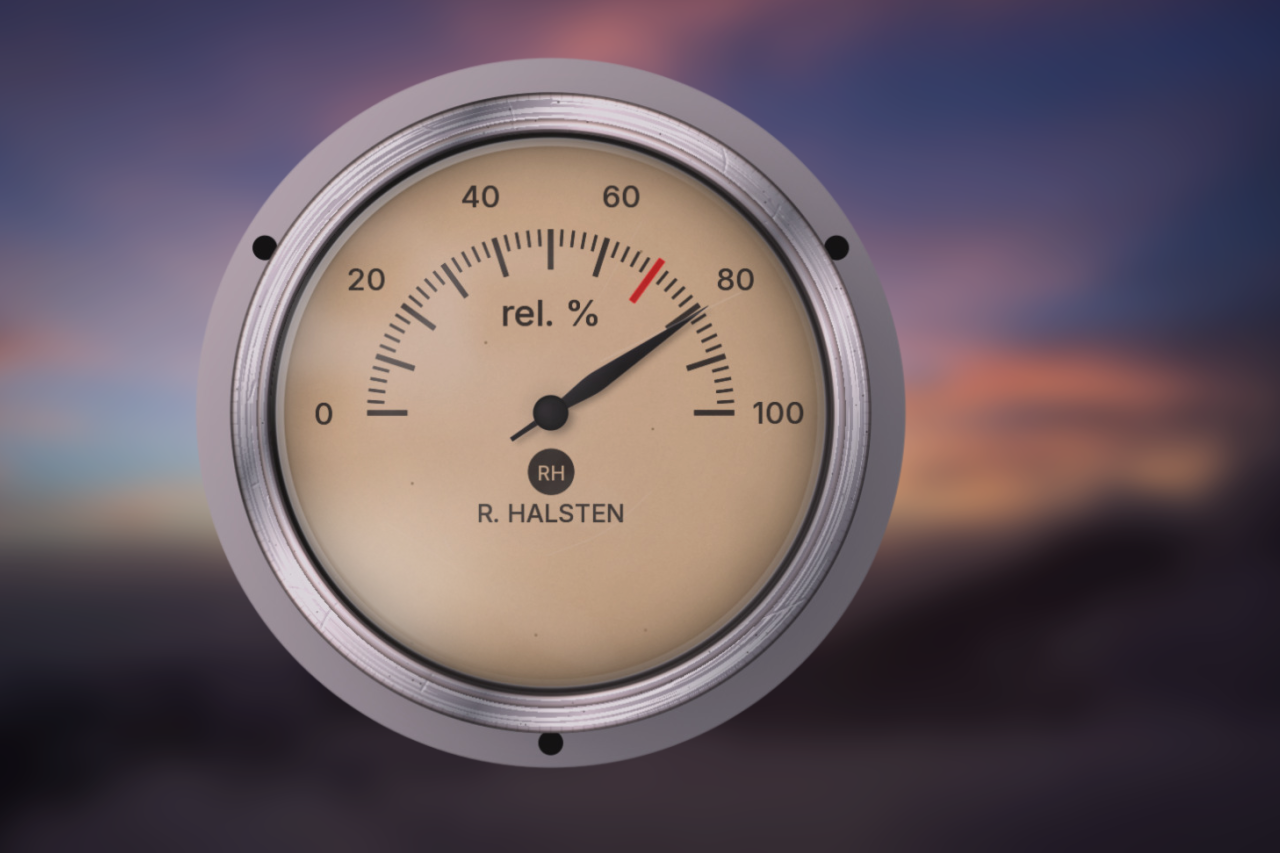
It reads 81 %
